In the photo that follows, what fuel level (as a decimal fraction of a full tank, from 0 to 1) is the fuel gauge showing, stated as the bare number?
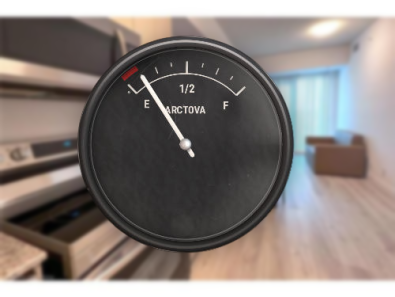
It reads 0.125
